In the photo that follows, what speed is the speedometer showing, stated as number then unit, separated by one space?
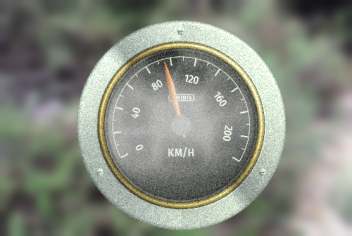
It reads 95 km/h
